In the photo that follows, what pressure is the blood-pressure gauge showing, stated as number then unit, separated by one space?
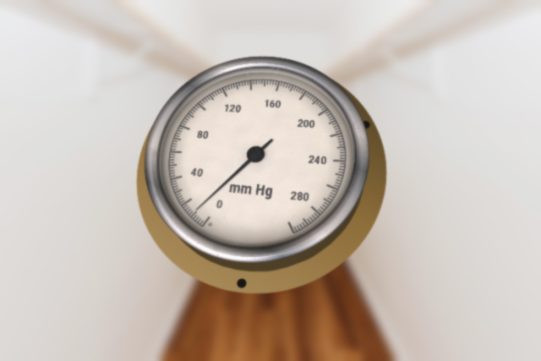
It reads 10 mmHg
